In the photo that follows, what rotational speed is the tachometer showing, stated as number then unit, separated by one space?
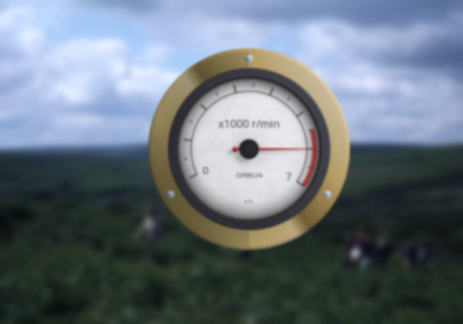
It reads 6000 rpm
